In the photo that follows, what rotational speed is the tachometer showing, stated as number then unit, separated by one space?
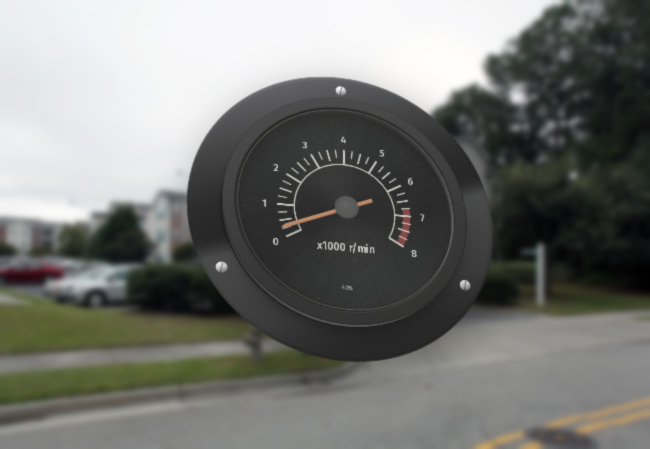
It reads 250 rpm
